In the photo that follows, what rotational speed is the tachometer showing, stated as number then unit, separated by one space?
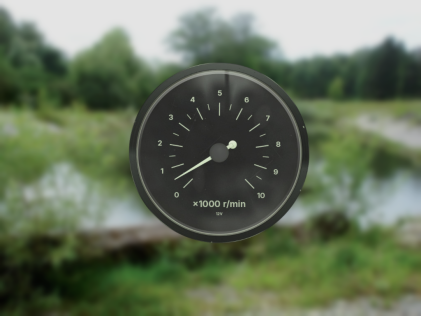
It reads 500 rpm
